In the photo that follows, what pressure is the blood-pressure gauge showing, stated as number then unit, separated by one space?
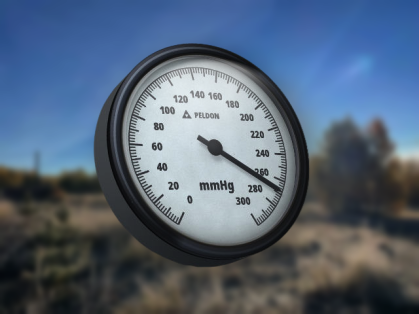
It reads 270 mmHg
